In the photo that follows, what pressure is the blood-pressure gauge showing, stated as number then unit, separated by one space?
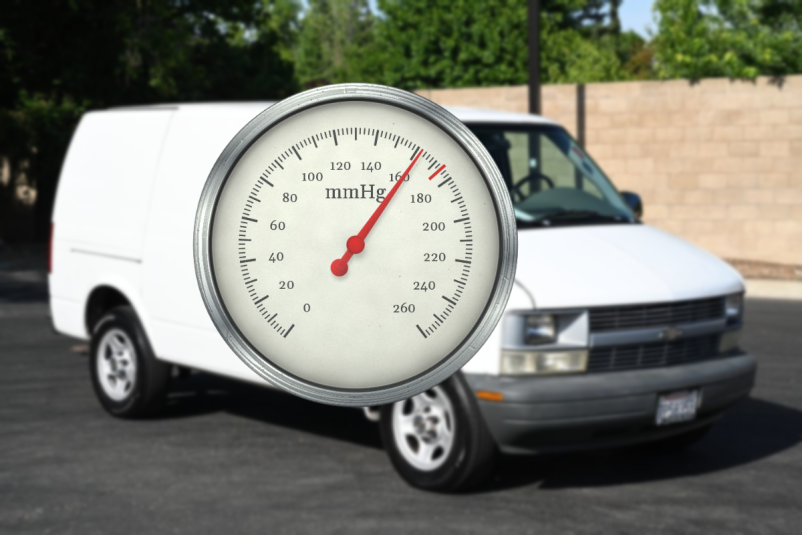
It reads 162 mmHg
